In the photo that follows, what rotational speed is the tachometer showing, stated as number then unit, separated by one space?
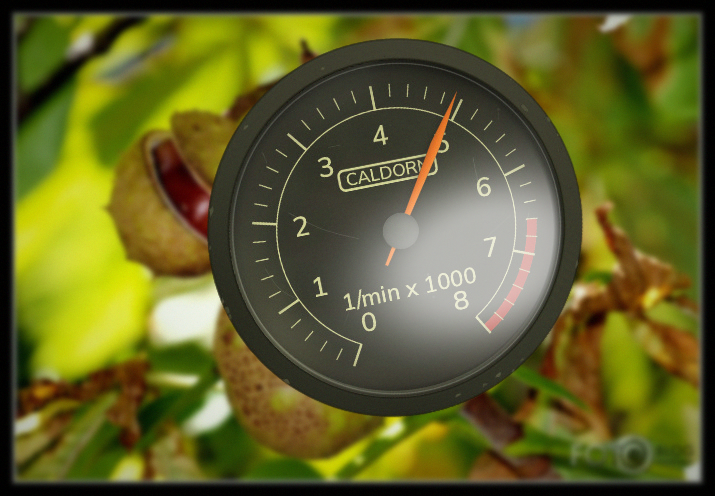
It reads 4900 rpm
